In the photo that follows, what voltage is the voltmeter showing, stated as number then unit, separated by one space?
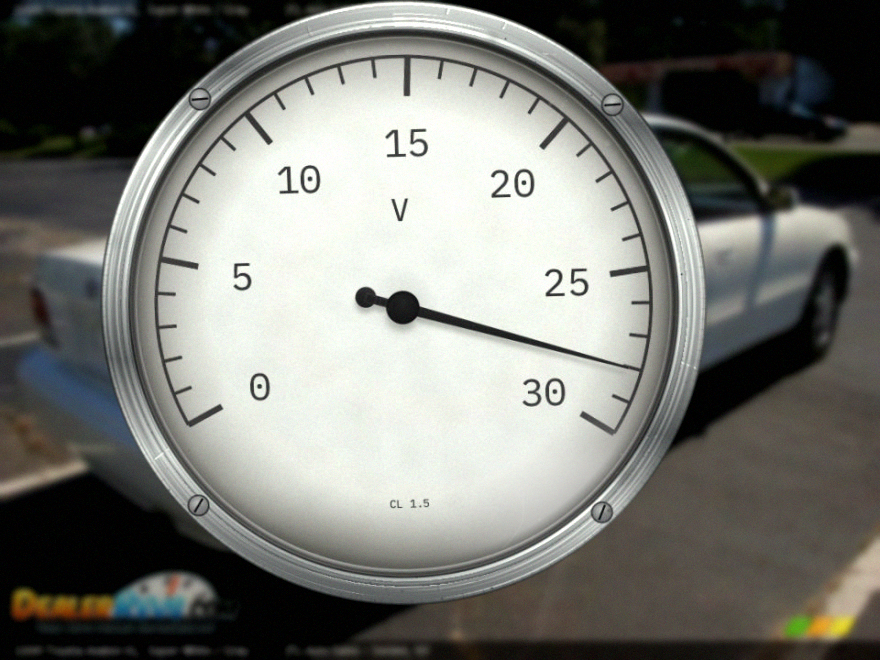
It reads 28 V
